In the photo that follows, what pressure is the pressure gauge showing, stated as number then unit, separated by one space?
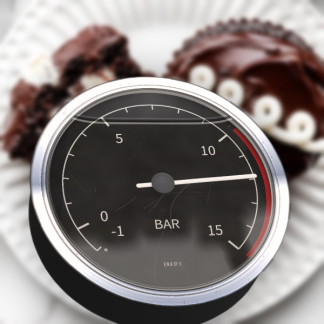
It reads 12 bar
